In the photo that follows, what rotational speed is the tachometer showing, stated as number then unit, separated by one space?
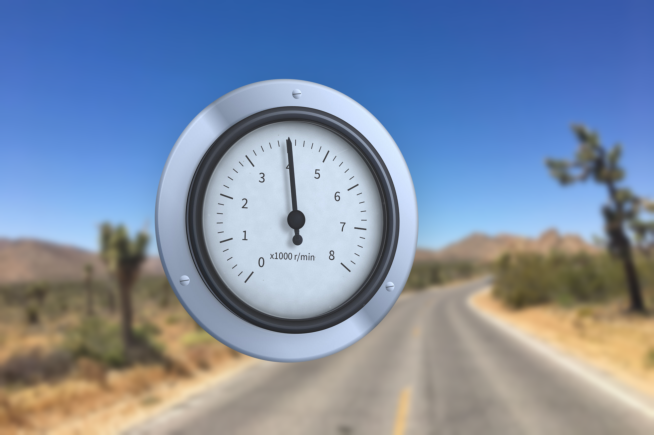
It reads 4000 rpm
